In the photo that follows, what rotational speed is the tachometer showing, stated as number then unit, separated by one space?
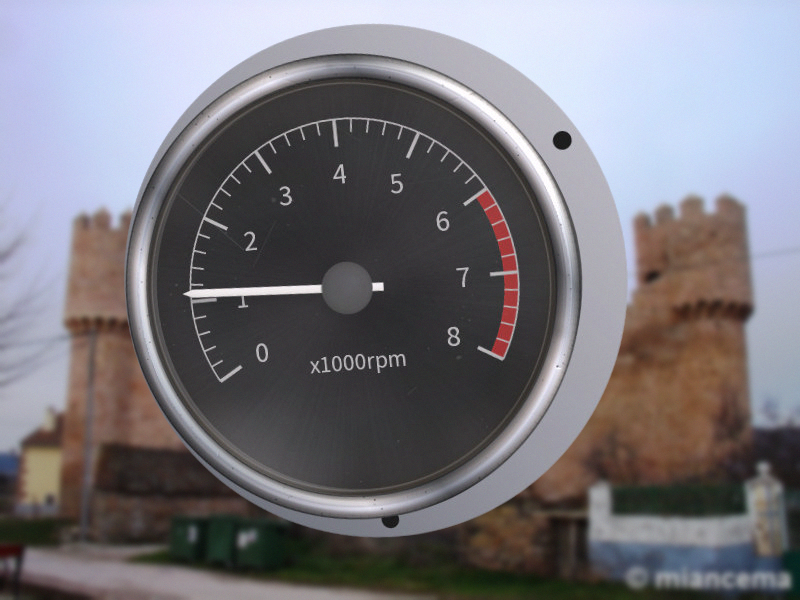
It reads 1100 rpm
